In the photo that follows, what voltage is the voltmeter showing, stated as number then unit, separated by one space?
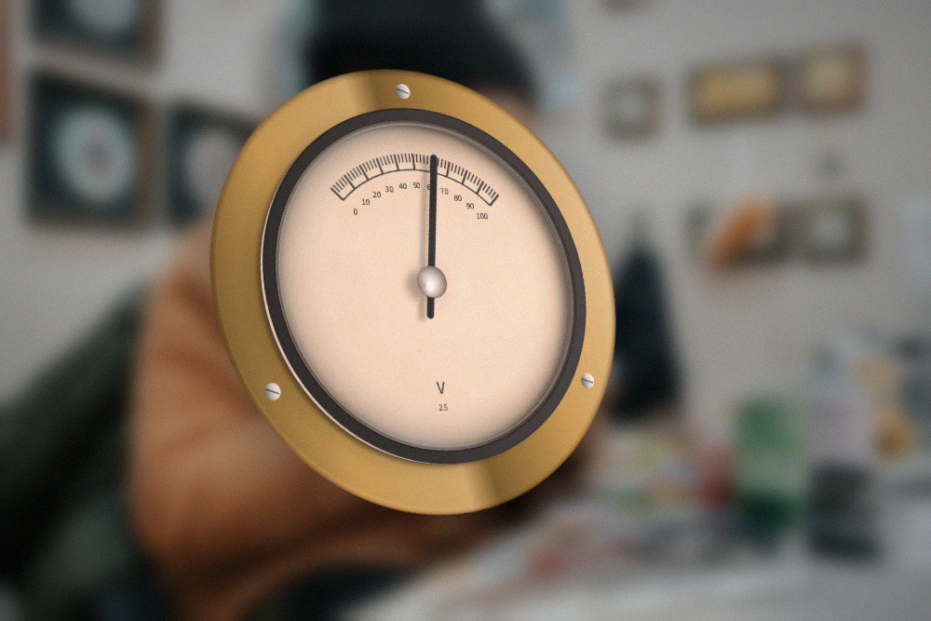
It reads 60 V
